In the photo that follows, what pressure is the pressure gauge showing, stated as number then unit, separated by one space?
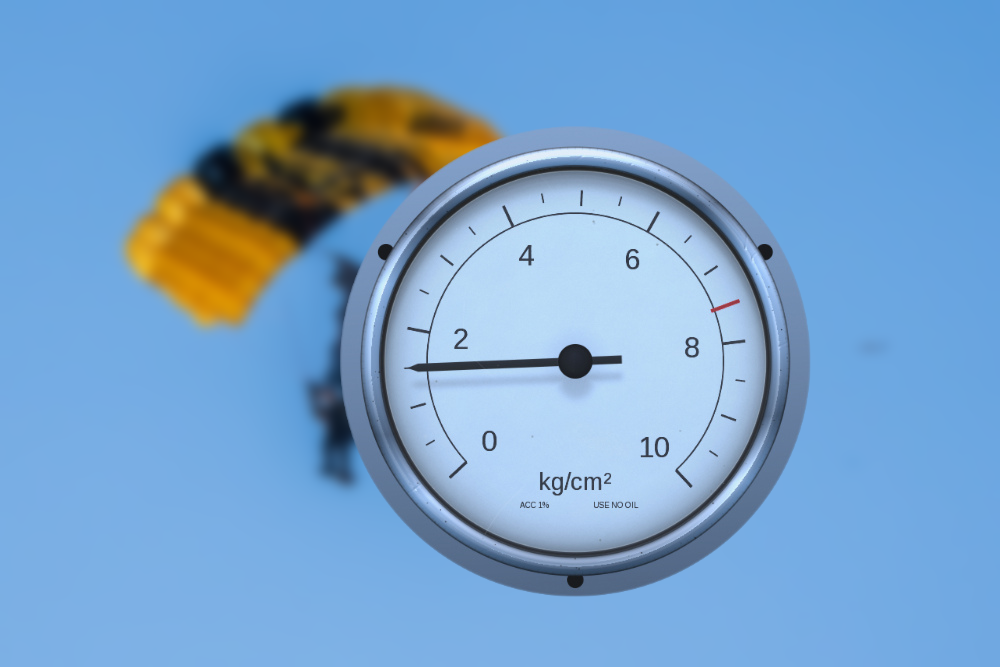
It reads 1.5 kg/cm²
